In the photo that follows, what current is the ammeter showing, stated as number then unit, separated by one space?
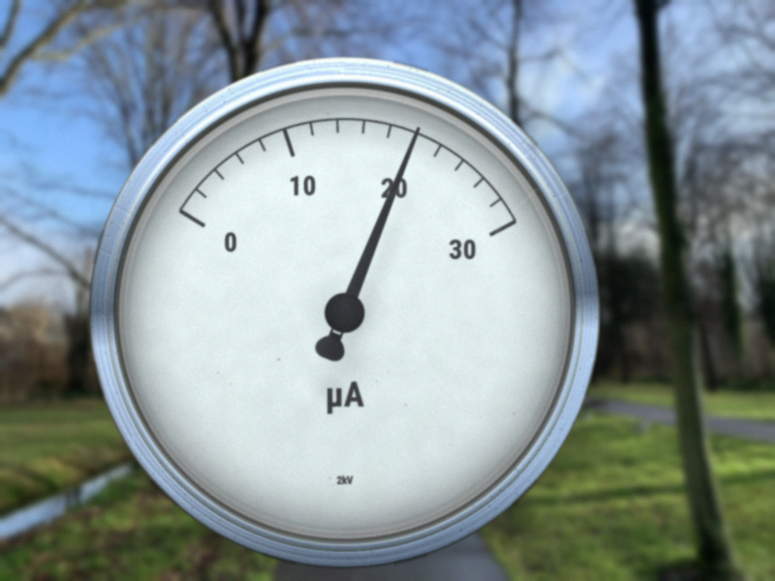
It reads 20 µA
